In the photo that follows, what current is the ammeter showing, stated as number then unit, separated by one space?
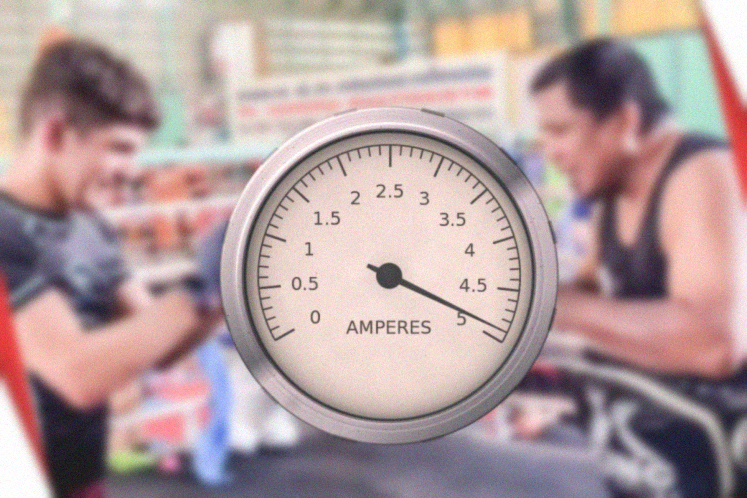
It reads 4.9 A
